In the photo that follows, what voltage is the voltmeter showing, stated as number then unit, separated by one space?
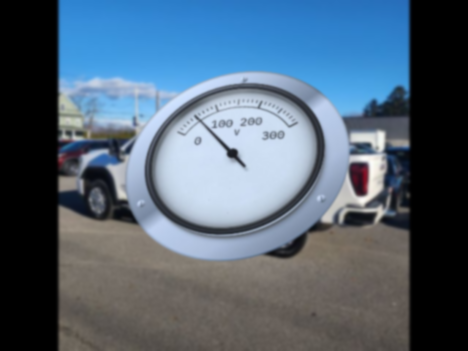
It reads 50 V
